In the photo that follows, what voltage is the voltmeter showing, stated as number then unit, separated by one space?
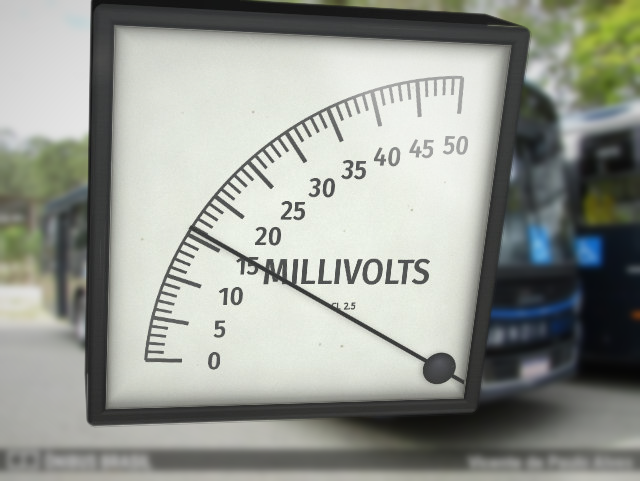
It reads 16 mV
